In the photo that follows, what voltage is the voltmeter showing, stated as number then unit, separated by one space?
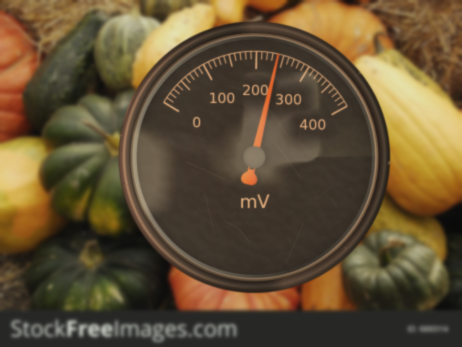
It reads 240 mV
